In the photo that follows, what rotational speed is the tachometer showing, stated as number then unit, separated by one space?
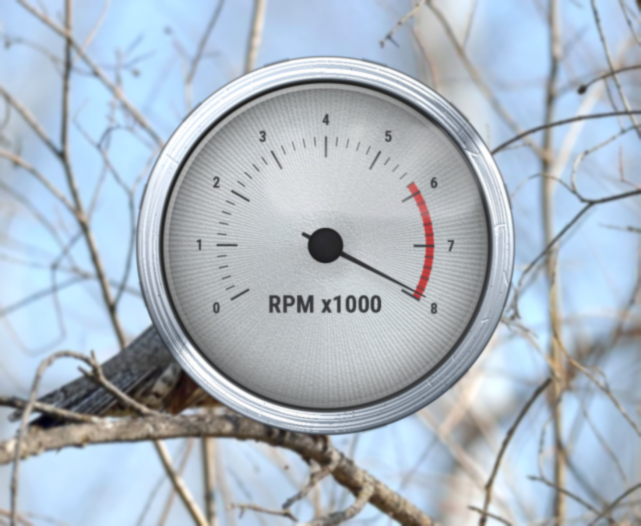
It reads 7900 rpm
